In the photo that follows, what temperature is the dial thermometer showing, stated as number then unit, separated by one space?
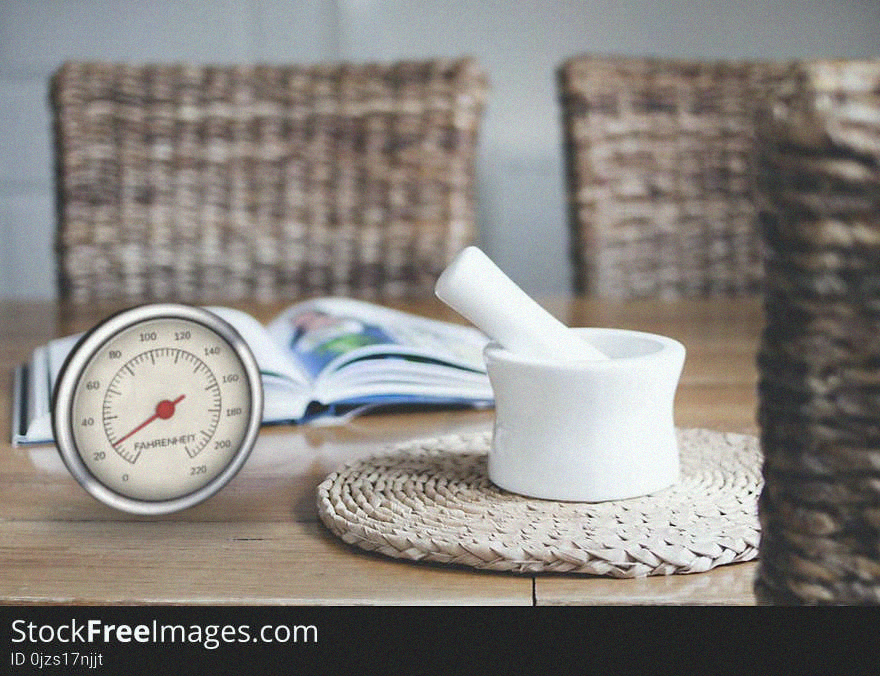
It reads 20 °F
